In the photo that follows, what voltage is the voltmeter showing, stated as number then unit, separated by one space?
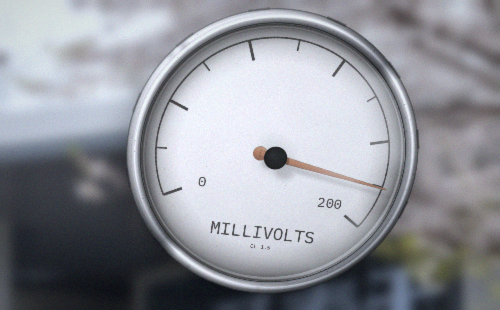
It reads 180 mV
